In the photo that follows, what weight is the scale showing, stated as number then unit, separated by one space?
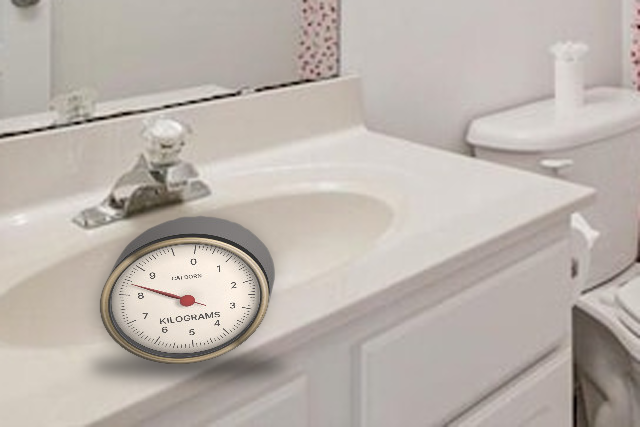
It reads 8.5 kg
